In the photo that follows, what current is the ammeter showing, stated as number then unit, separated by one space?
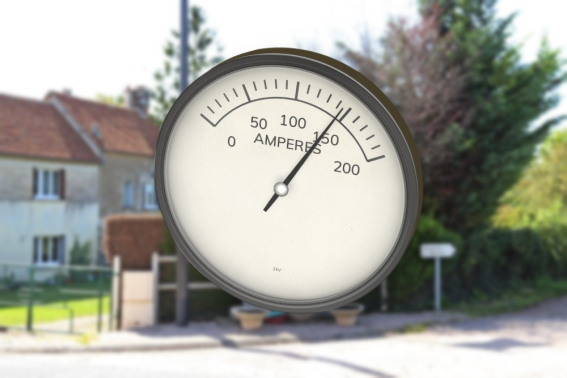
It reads 145 A
